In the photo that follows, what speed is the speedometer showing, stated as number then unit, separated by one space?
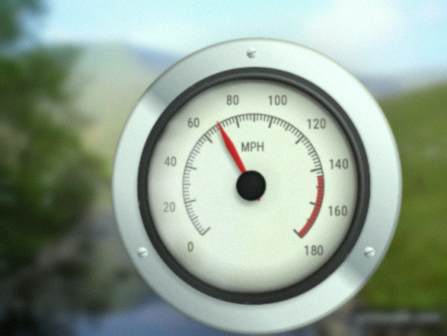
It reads 70 mph
